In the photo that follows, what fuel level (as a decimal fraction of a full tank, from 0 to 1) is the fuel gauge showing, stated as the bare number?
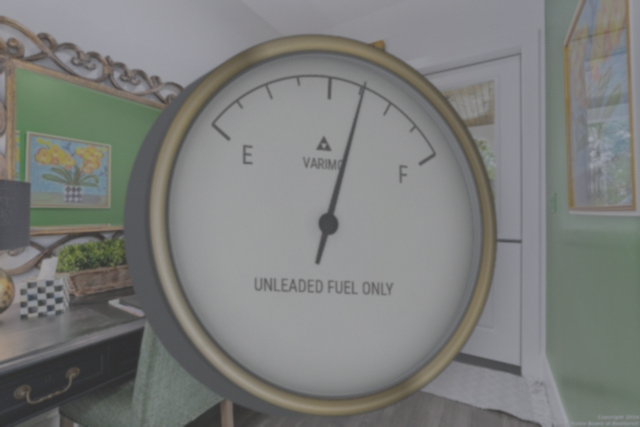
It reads 0.625
